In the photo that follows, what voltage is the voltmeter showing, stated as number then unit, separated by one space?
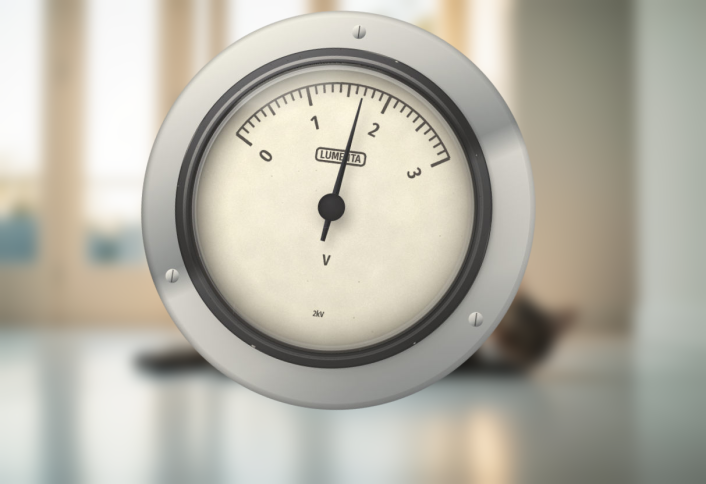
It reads 1.7 V
